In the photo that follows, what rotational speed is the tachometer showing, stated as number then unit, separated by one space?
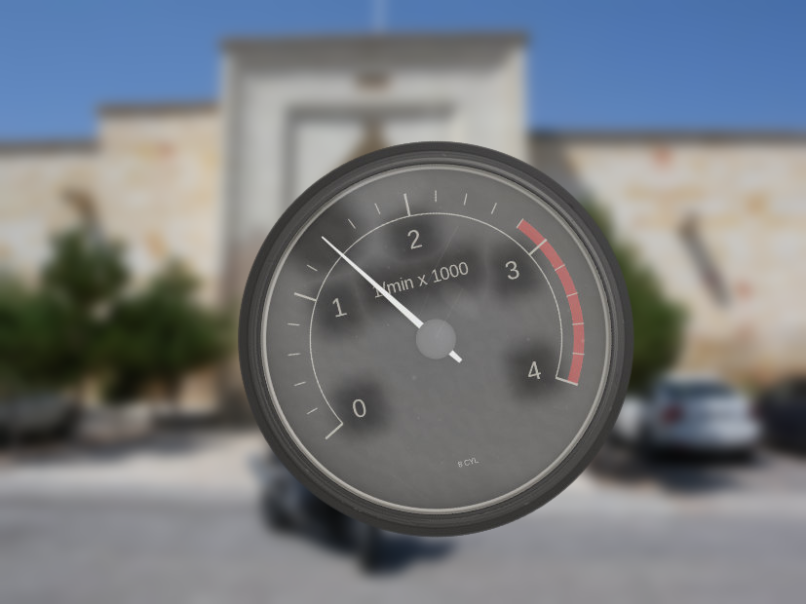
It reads 1400 rpm
